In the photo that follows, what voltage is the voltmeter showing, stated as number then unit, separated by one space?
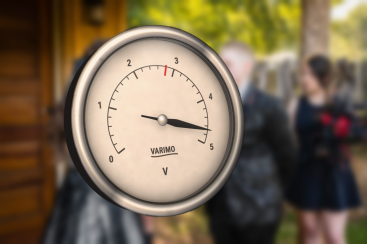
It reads 4.7 V
